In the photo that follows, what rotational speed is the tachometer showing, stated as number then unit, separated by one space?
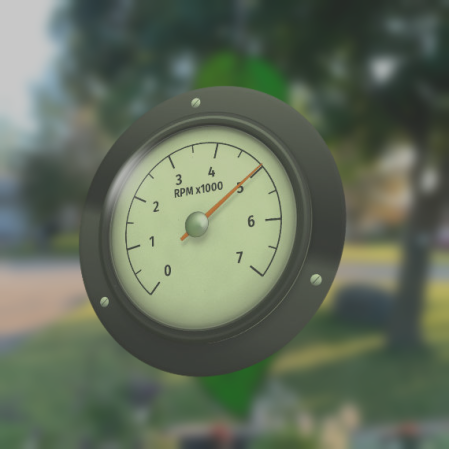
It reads 5000 rpm
